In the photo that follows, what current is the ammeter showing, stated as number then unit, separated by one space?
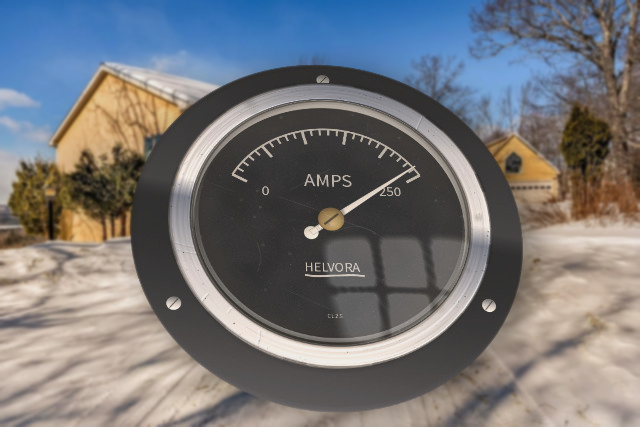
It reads 240 A
